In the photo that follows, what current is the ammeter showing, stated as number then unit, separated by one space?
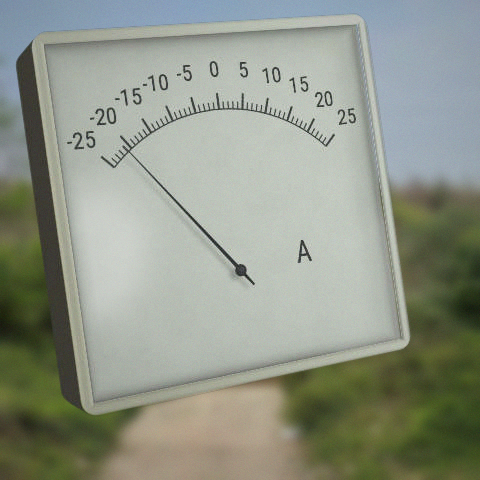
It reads -21 A
